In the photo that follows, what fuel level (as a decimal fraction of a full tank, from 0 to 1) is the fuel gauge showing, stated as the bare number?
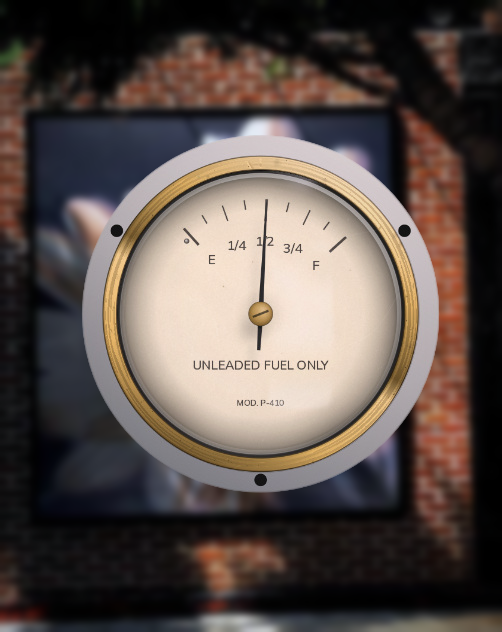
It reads 0.5
